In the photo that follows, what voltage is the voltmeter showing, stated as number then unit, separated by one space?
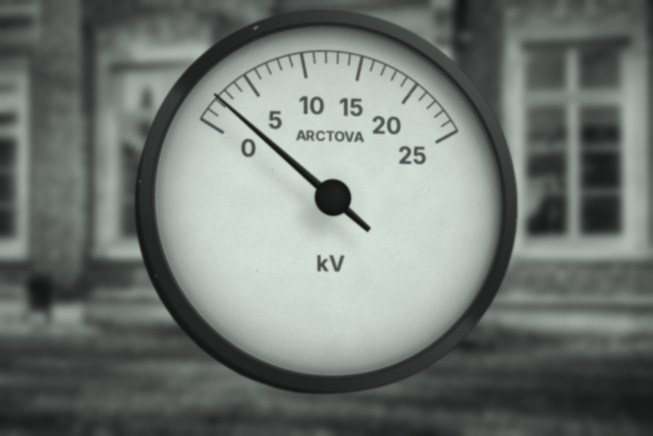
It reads 2 kV
